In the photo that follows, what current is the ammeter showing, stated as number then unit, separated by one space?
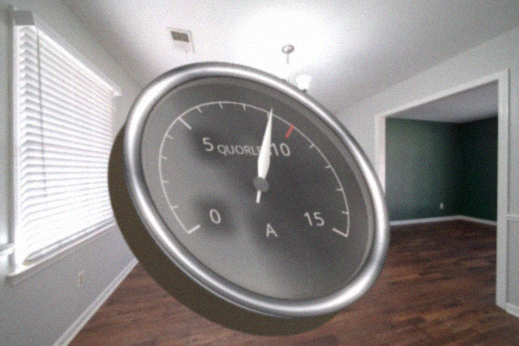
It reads 9 A
